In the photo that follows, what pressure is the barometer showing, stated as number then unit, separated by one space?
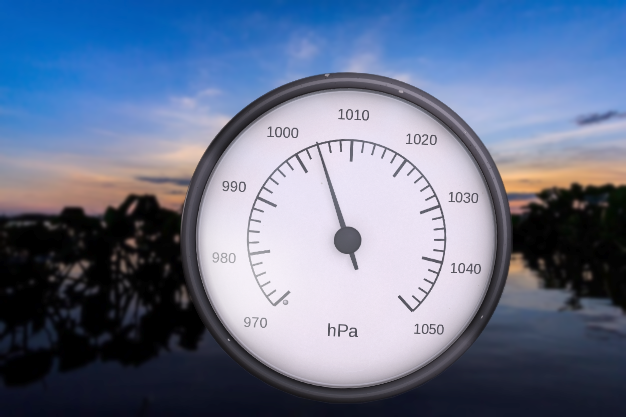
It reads 1004 hPa
